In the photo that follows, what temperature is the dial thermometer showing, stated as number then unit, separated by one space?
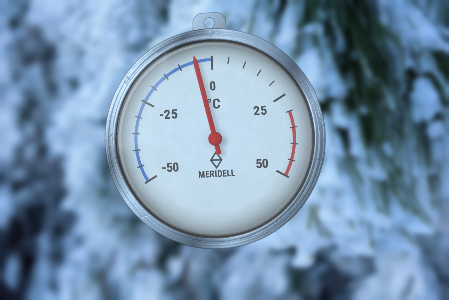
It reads -5 °C
